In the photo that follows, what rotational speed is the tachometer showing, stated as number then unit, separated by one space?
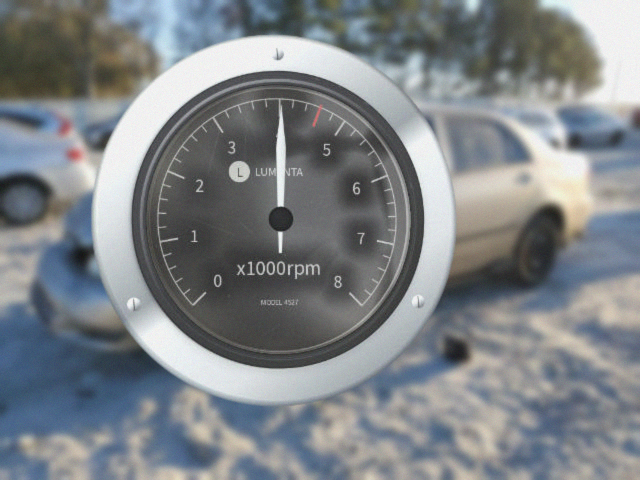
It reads 4000 rpm
